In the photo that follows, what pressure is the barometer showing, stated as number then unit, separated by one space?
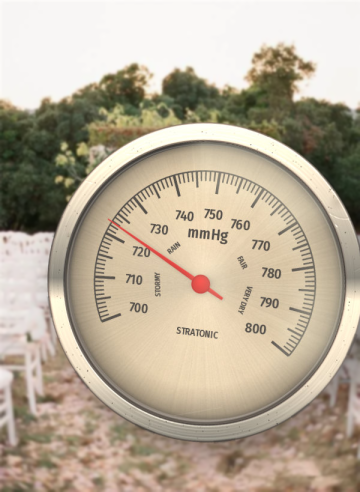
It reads 723 mmHg
